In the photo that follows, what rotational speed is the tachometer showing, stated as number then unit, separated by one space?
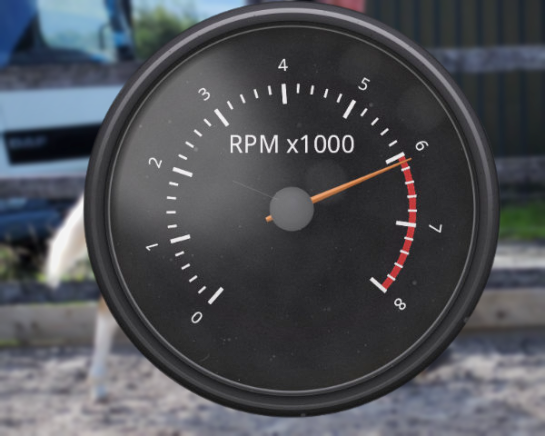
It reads 6100 rpm
